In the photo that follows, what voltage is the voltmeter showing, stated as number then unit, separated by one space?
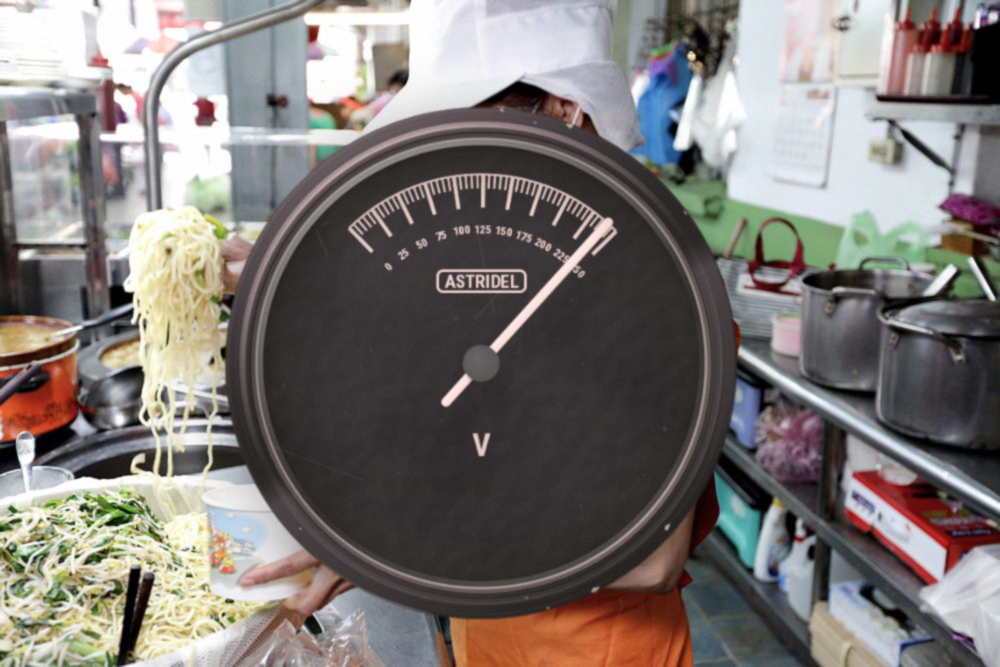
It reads 240 V
